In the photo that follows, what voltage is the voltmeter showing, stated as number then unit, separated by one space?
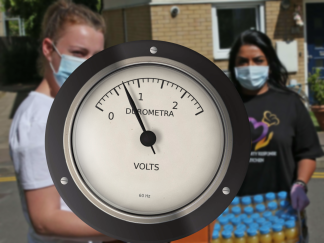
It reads 0.7 V
